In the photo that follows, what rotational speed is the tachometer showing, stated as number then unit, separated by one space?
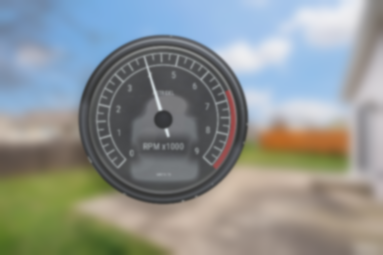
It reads 4000 rpm
